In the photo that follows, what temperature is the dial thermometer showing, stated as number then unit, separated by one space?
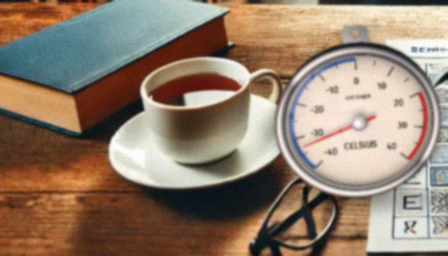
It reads -32.5 °C
